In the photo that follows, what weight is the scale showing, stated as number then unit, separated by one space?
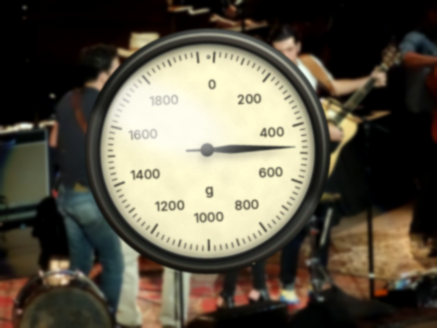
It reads 480 g
